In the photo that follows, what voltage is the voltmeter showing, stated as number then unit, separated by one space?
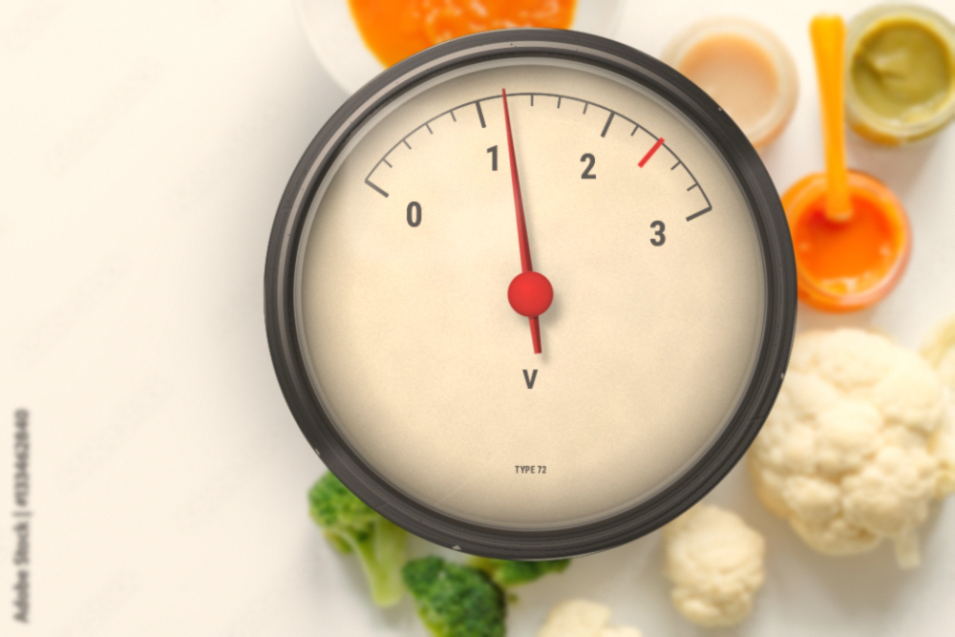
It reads 1.2 V
